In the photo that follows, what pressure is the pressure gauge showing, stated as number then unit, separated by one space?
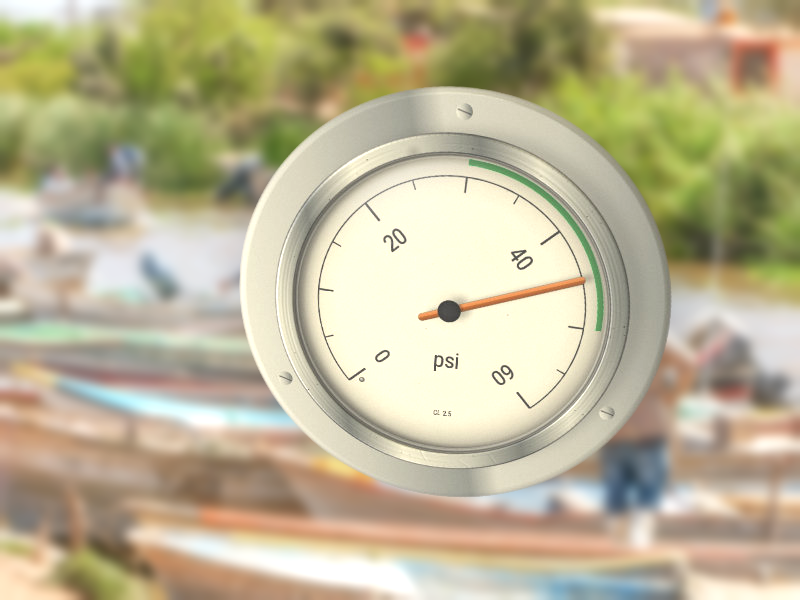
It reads 45 psi
